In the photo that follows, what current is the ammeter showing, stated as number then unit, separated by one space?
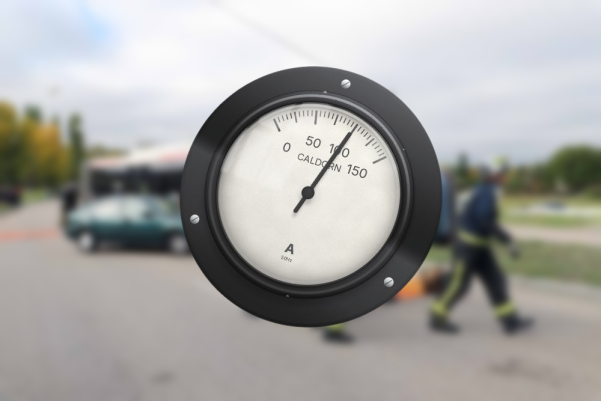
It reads 100 A
